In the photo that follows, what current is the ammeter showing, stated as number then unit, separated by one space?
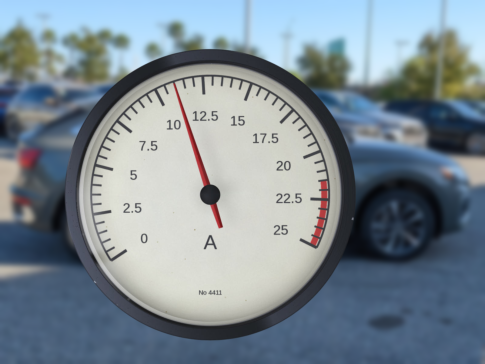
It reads 11 A
